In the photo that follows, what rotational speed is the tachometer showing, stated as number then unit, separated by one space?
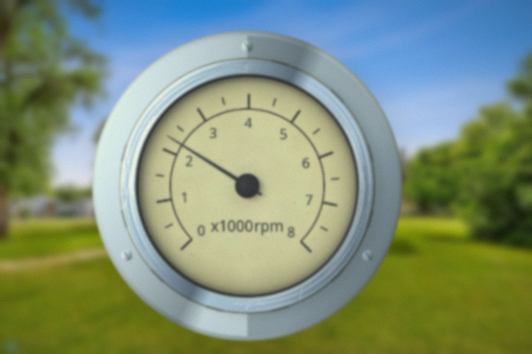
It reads 2250 rpm
